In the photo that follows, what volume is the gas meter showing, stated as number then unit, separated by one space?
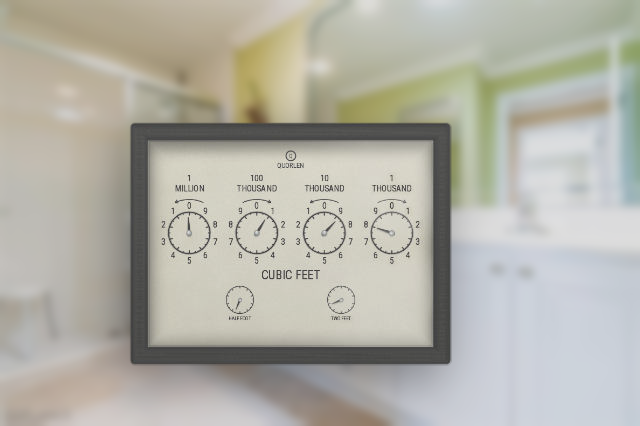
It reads 8800 ft³
